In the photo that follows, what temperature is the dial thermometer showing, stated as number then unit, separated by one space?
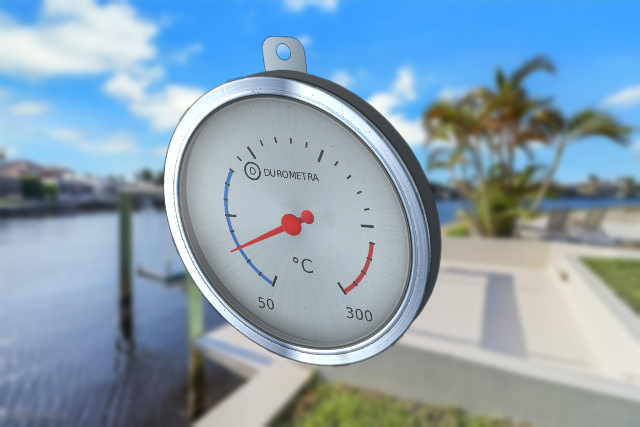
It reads 80 °C
